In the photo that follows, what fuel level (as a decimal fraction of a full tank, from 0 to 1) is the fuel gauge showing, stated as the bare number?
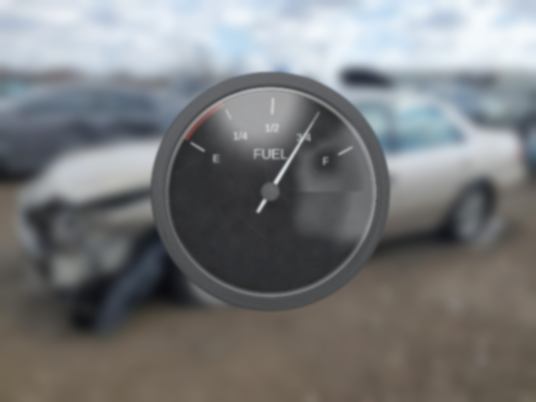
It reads 0.75
